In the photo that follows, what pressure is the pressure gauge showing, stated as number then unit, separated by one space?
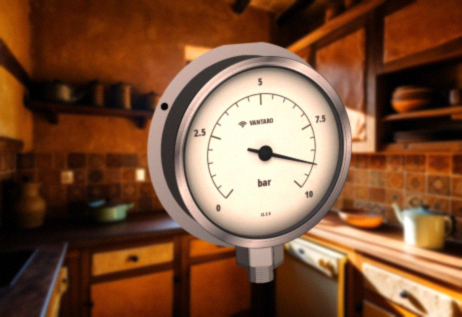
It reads 9 bar
